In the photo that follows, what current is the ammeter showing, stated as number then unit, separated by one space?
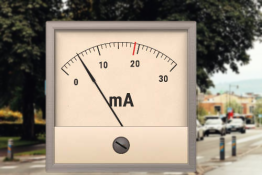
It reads 5 mA
